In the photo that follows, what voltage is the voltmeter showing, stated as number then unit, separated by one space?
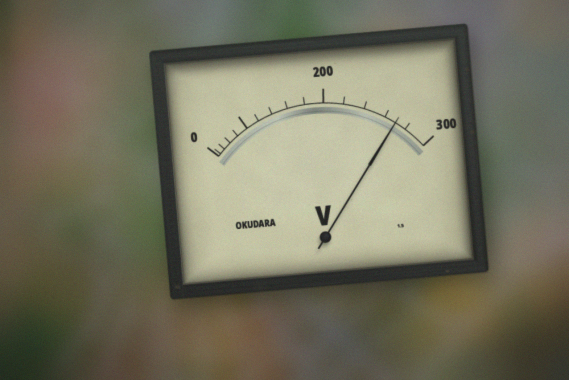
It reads 270 V
